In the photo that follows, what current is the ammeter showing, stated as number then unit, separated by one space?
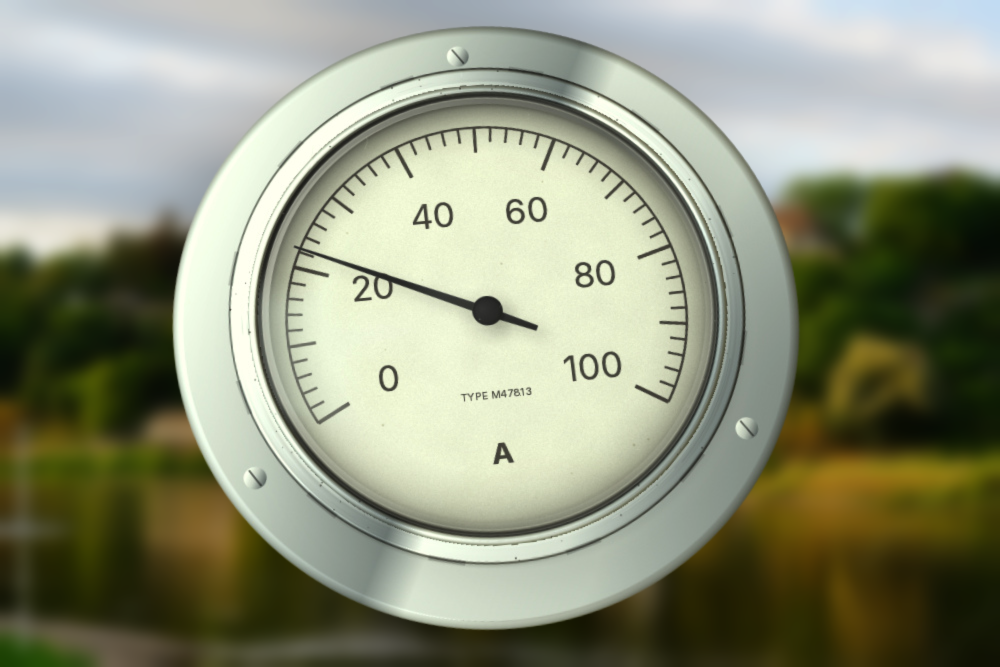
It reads 22 A
